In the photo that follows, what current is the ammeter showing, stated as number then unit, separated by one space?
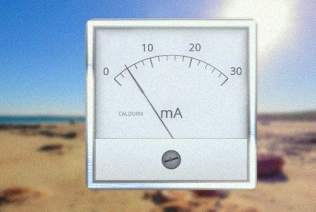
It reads 4 mA
